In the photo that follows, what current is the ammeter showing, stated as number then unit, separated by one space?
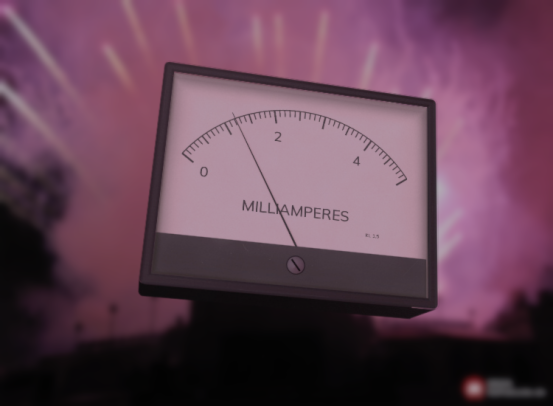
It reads 1.2 mA
